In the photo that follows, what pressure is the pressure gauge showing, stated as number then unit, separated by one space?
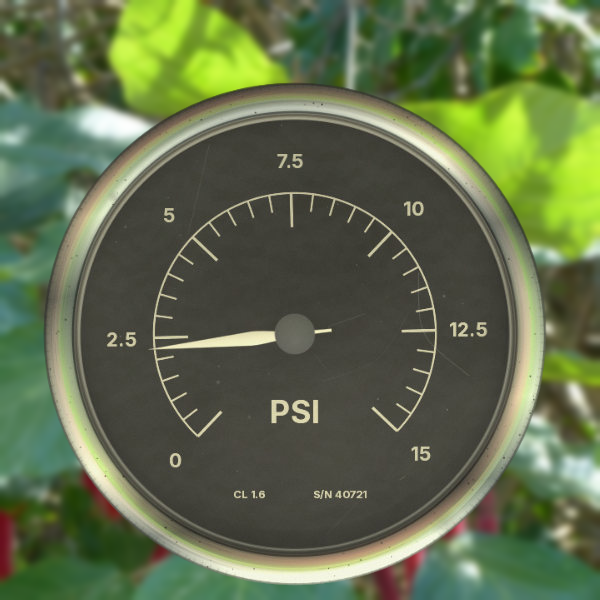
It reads 2.25 psi
